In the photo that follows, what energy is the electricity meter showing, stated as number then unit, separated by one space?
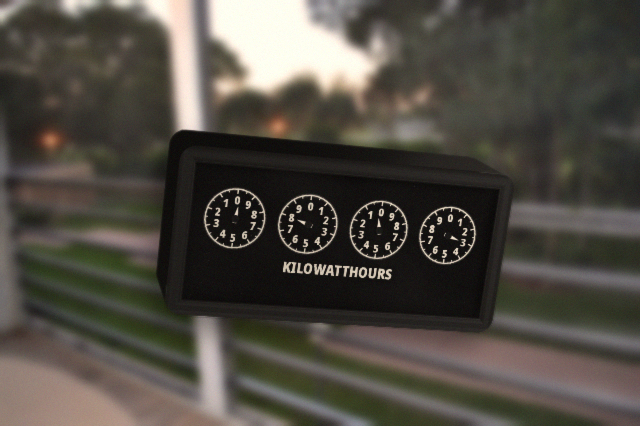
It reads 9803 kWh
